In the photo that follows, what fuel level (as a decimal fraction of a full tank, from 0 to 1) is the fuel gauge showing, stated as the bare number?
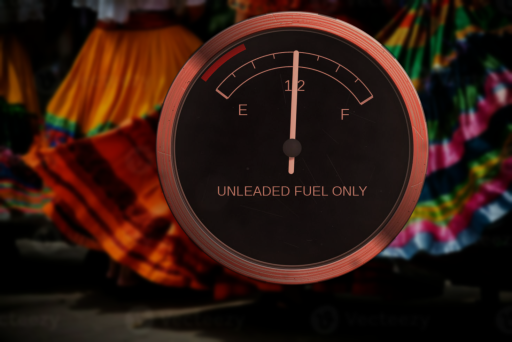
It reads 0.5
